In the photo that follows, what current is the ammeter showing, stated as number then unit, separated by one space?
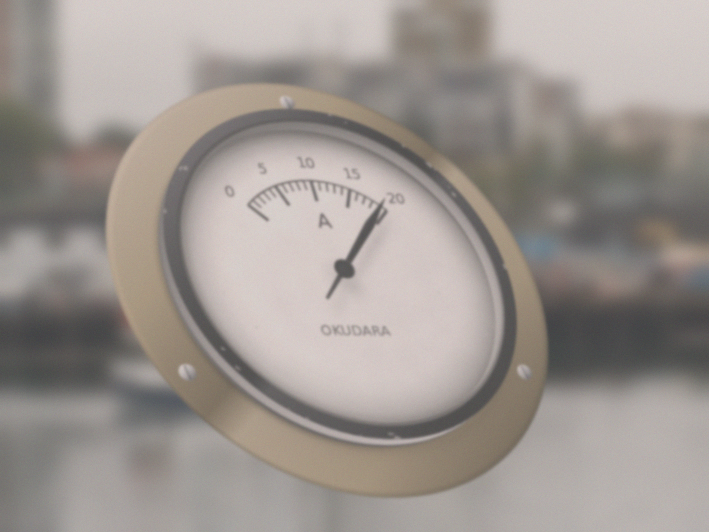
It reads 19 A
